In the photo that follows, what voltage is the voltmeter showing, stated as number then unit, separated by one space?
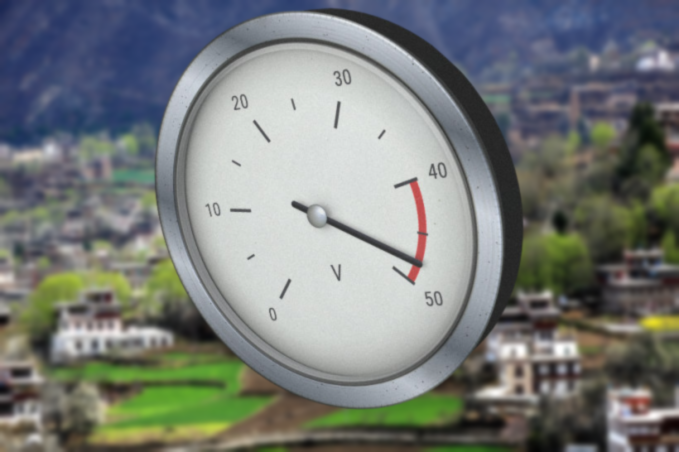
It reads 47.5 V
